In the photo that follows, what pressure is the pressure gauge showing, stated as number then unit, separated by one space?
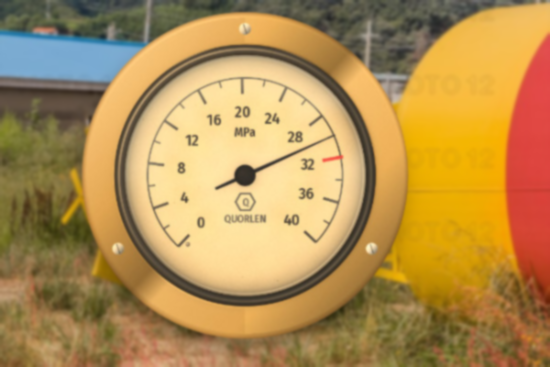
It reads 30 MPa
